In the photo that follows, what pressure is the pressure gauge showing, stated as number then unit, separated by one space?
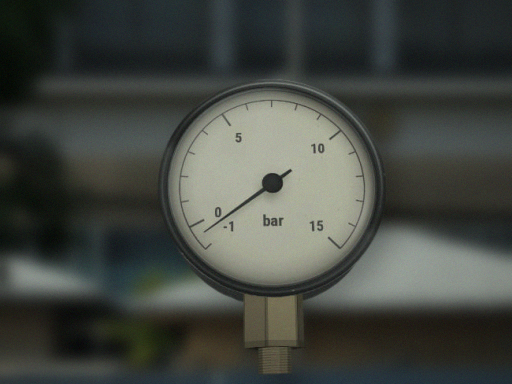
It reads -0.5 bar
